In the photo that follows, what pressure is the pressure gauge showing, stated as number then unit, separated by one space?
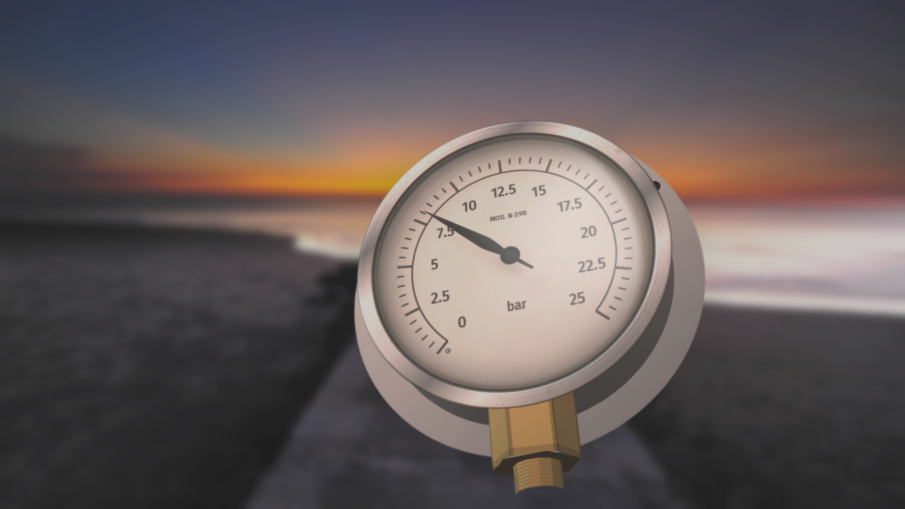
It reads 8 bar
